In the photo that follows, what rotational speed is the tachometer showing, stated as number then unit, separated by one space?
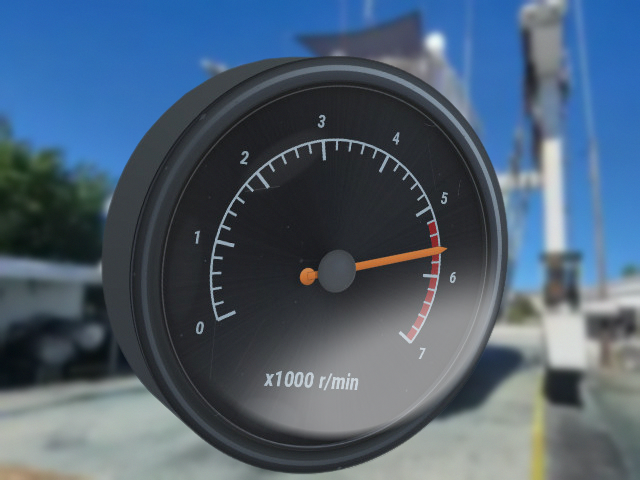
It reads 5600 rpm
